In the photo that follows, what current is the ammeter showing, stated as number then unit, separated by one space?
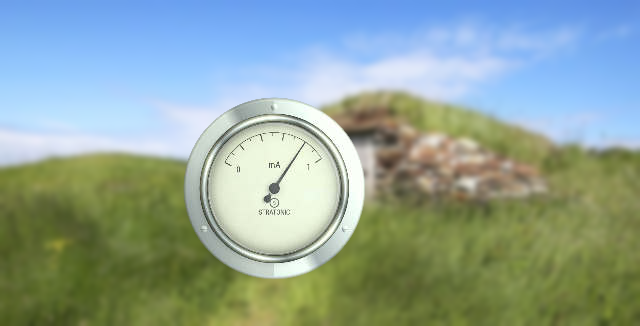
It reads 0.8 mA
